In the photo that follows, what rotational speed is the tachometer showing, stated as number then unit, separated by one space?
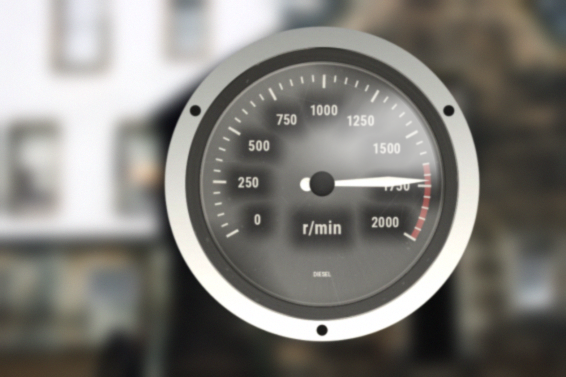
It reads 1725 rpm
